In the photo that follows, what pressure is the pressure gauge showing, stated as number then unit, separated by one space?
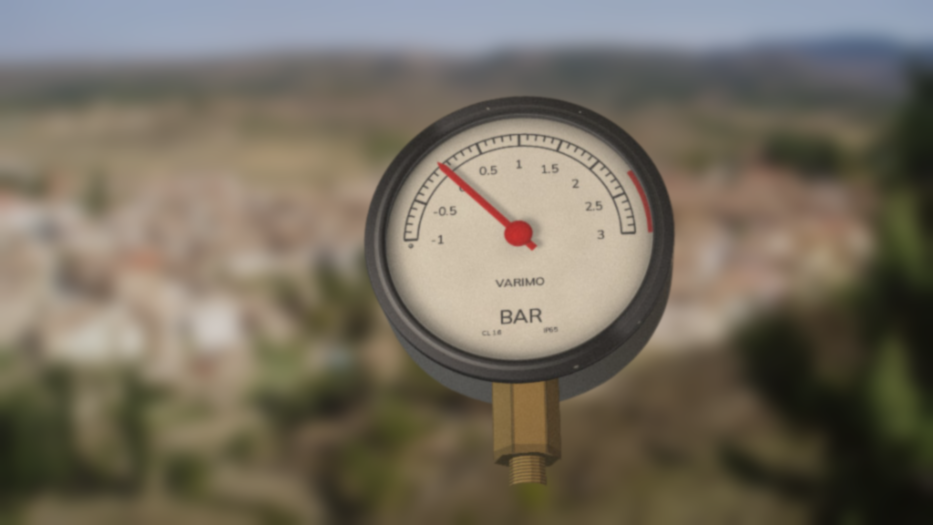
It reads 0 bar
